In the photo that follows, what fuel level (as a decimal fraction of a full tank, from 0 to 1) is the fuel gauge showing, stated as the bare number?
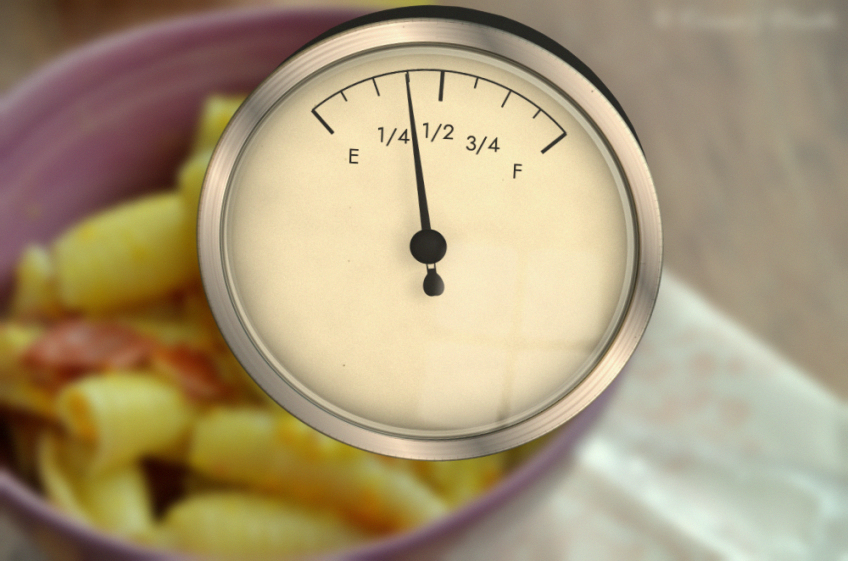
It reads 0.375
